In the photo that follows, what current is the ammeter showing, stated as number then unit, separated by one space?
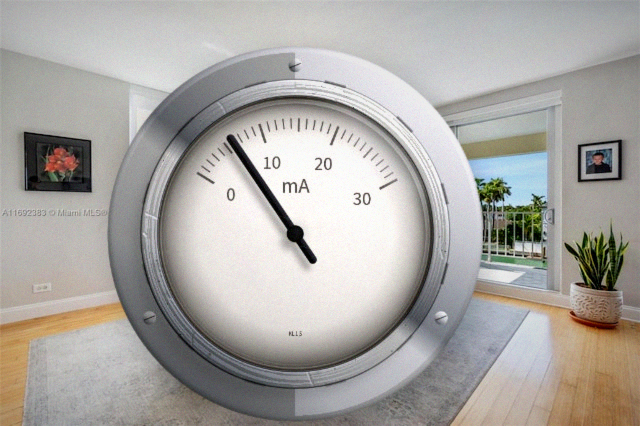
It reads 6 mA
